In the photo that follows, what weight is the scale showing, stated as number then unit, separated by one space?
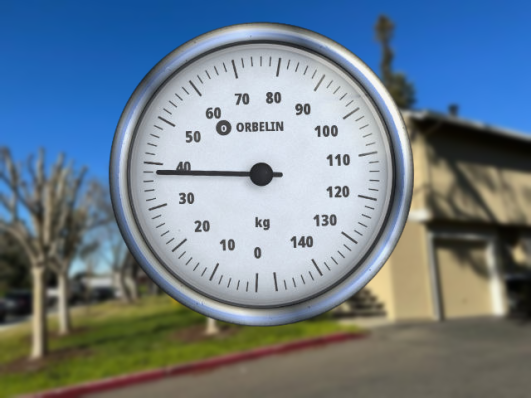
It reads 38 kg
